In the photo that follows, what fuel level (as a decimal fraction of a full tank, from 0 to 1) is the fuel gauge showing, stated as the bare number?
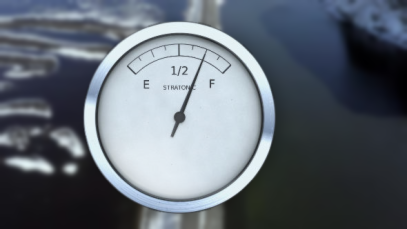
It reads 0.75
